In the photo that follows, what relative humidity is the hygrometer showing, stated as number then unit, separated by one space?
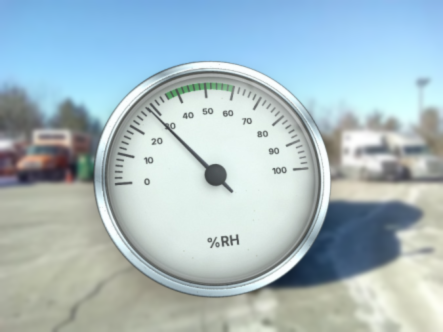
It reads 28 %
